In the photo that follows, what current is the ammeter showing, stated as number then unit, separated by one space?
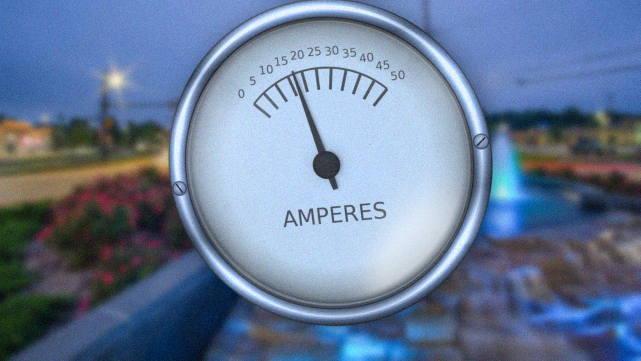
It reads 17.5 A
